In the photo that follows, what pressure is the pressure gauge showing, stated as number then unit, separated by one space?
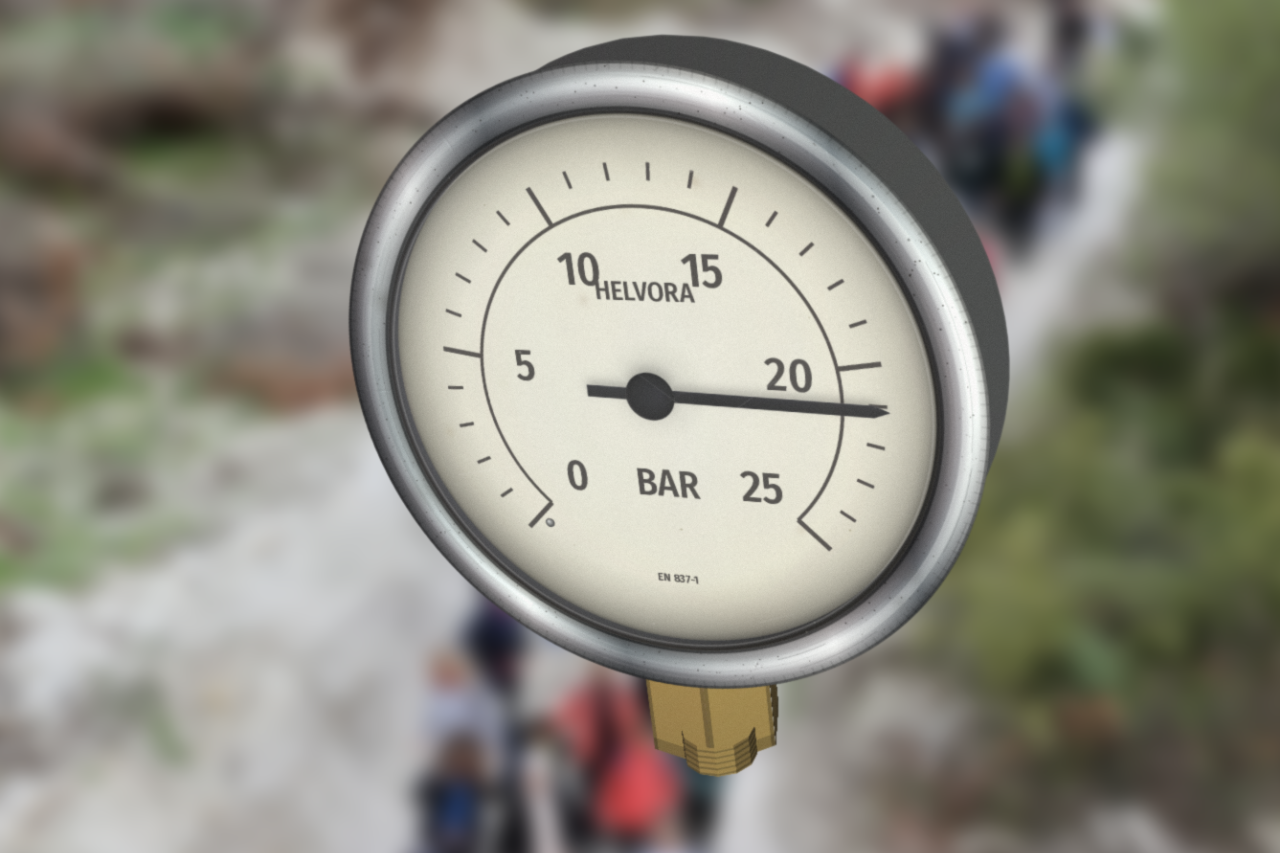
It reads 21 bar
